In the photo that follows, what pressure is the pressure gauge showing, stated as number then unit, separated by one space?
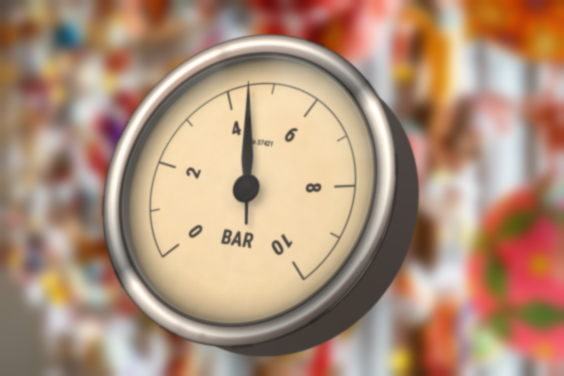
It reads 4.5 bar
